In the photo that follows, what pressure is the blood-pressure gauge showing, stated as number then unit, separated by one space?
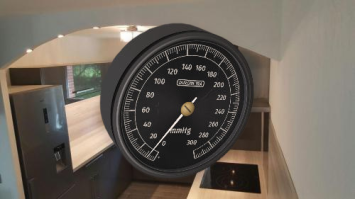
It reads 10 mmHg
